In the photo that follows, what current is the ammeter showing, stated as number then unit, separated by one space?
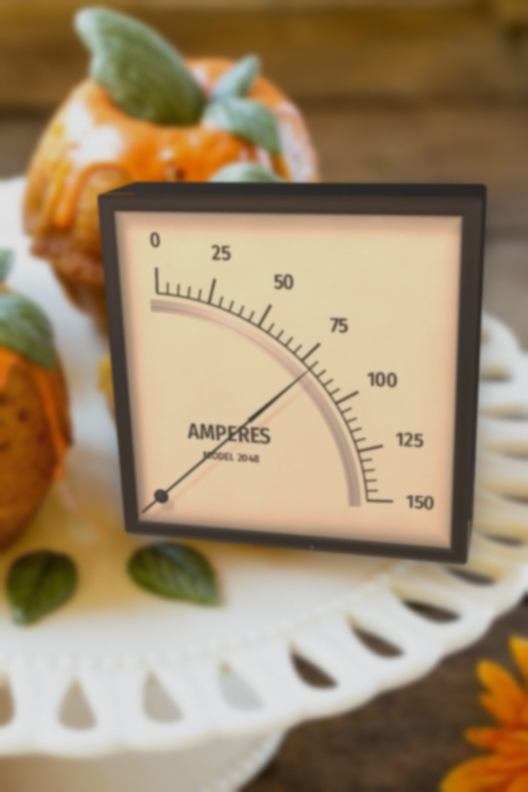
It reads 80 A
